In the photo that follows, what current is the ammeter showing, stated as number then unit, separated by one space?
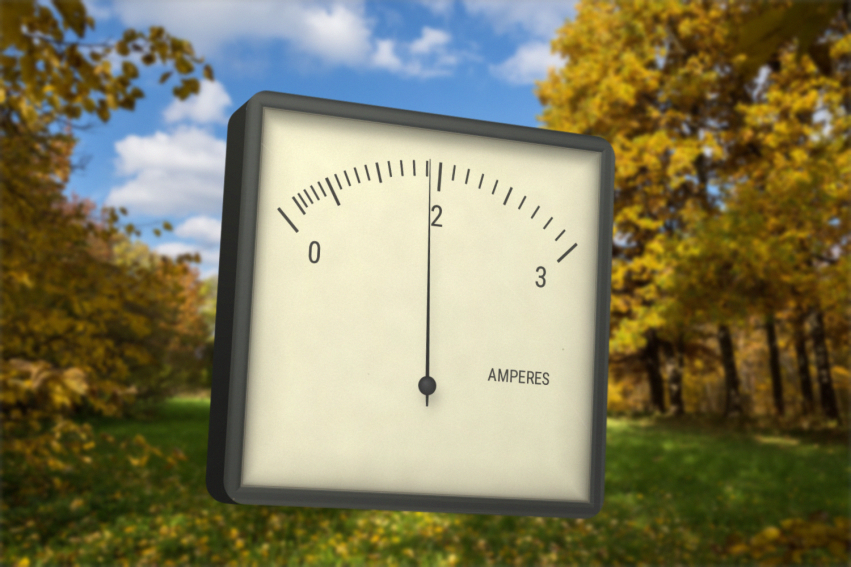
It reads 1.9 A
